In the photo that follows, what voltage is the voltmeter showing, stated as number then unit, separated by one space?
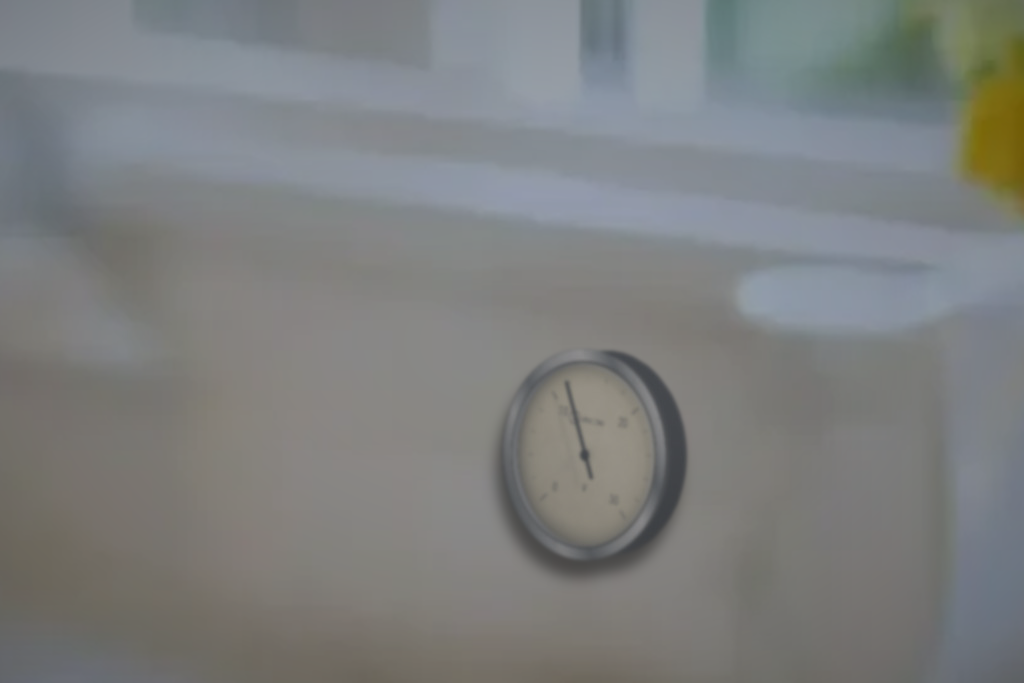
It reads 12 V
